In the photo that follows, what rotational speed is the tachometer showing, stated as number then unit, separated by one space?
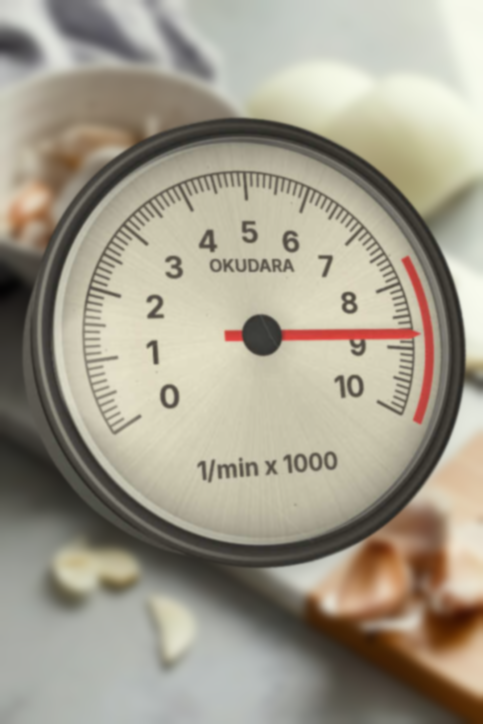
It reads 8800 rpm
